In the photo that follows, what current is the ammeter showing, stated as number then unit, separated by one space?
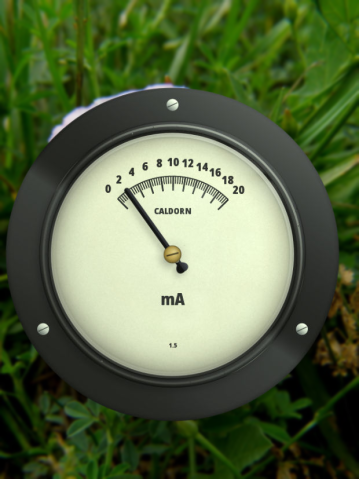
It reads 2 mA
